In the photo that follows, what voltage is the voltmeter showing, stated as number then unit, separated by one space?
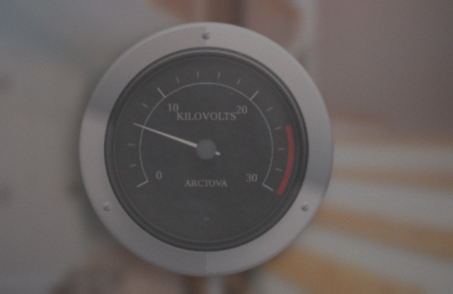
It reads 6 kV
